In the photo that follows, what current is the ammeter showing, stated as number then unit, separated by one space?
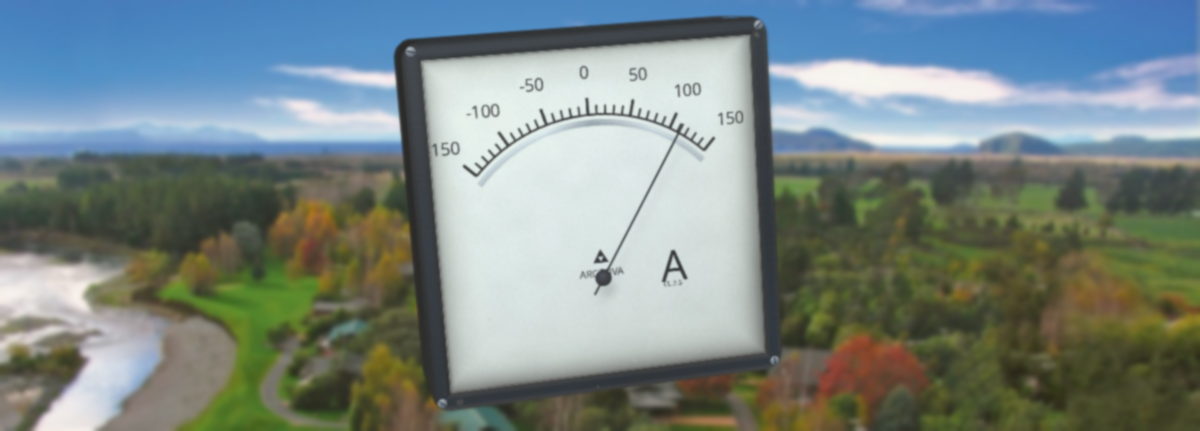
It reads 110 A
